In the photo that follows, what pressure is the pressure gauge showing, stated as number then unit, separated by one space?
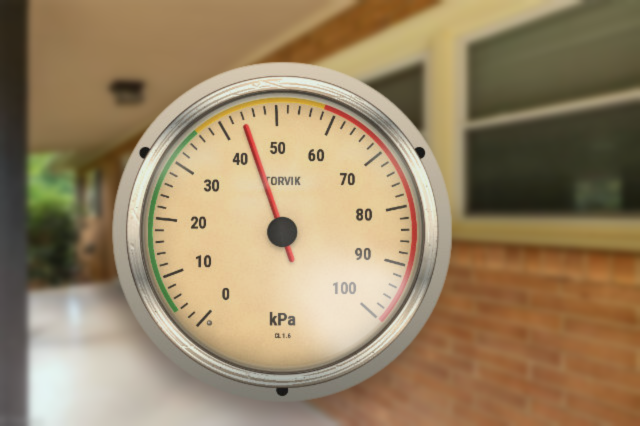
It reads 44 kPa
